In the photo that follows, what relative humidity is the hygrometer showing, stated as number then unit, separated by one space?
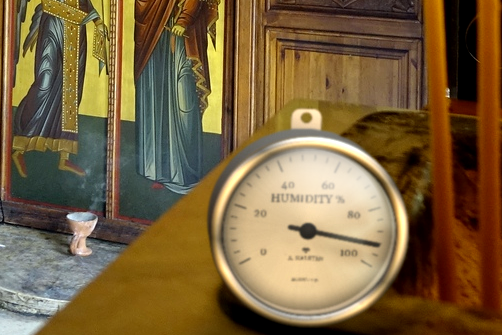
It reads 92 %
